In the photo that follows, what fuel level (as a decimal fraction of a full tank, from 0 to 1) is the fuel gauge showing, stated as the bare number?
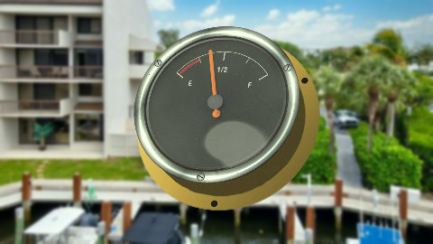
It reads 0.375
